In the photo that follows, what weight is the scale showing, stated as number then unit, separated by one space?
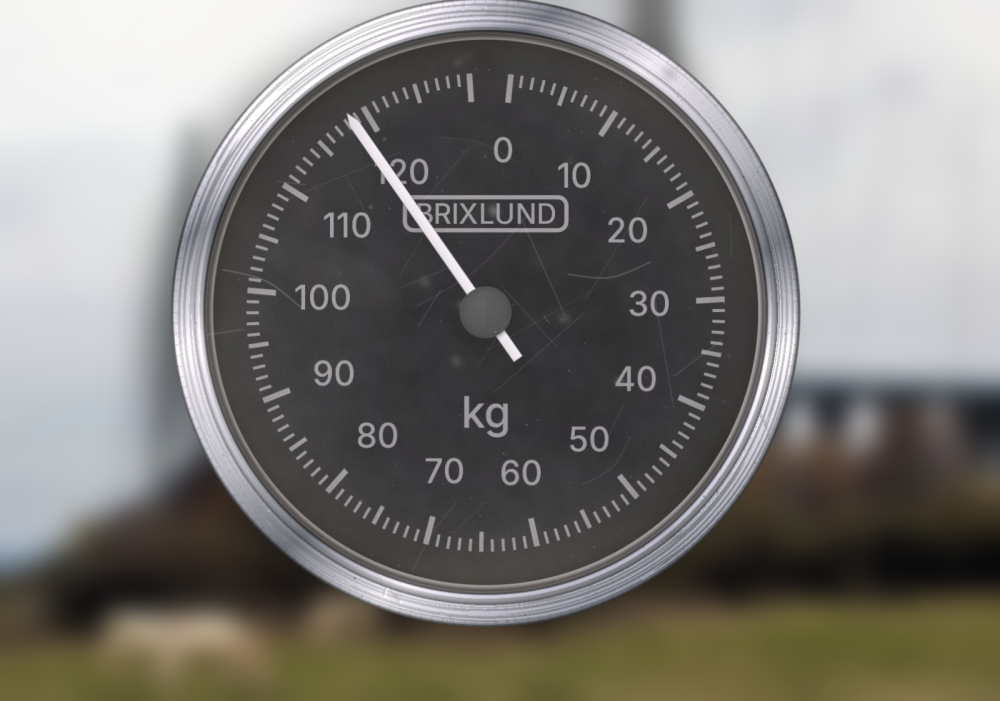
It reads 118.5 kg
